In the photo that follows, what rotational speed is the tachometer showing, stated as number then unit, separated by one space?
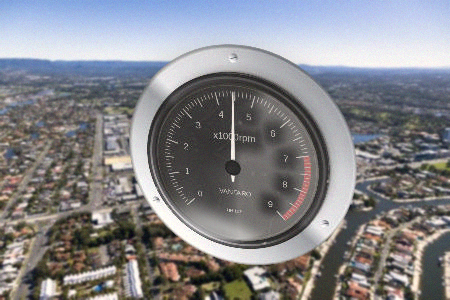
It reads 4500 rpm
